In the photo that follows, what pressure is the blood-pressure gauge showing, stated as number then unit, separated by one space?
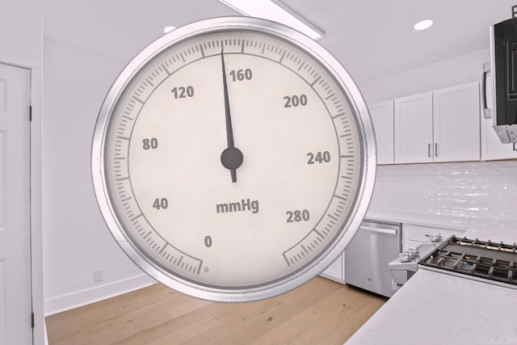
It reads 150 mmHg
